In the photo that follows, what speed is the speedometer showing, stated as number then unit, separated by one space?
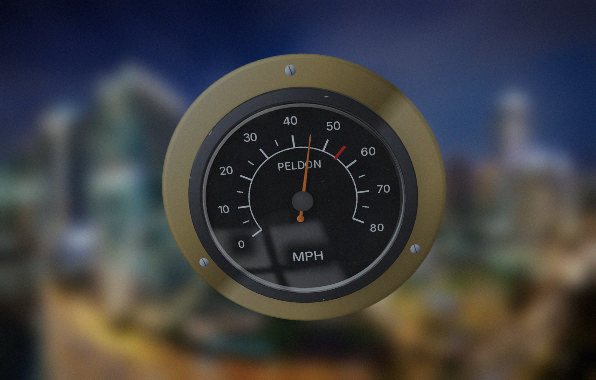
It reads 45 mph
